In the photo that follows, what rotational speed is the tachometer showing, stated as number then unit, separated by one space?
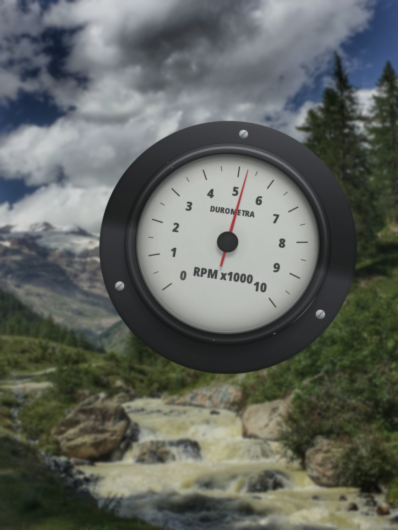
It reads 5250 rpm
